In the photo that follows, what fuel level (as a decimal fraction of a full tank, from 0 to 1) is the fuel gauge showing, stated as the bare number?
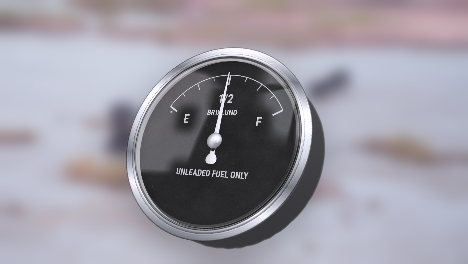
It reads 0.5
